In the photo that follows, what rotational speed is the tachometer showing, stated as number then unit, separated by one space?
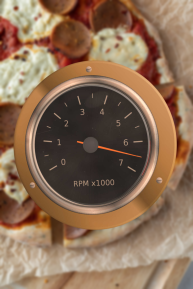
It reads 6500 rpm
